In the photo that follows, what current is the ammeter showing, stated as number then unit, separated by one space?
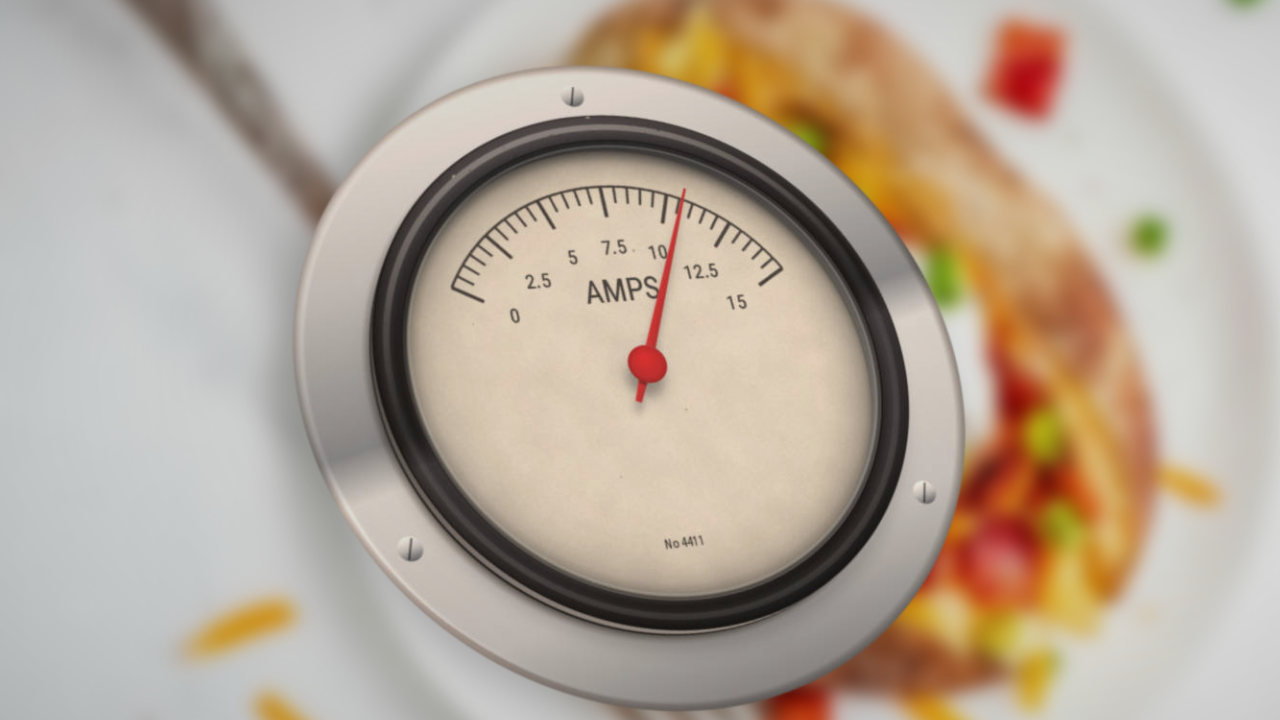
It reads 10.5 A
